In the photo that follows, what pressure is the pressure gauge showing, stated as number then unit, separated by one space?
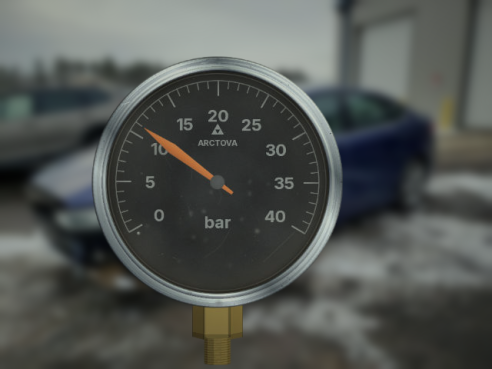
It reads 11 bar
